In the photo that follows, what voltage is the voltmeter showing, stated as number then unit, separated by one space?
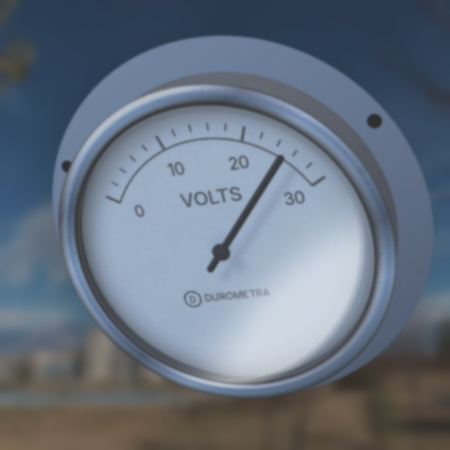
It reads 25 V
